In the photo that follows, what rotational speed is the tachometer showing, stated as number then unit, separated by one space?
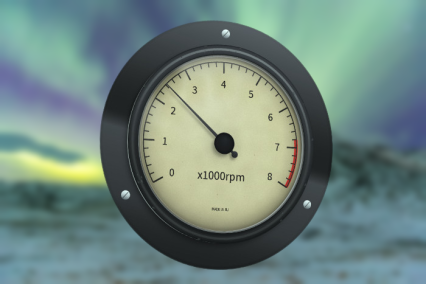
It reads 2400 rpm
